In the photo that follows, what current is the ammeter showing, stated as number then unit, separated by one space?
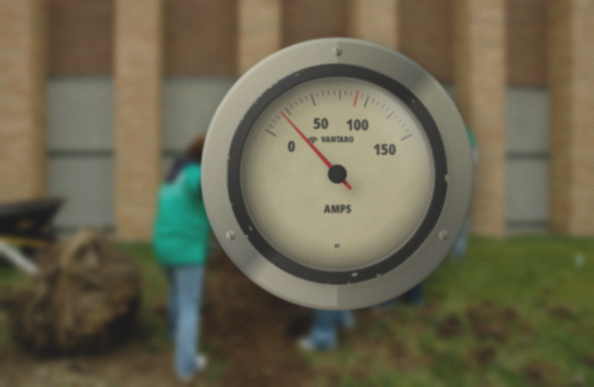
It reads 20 A
